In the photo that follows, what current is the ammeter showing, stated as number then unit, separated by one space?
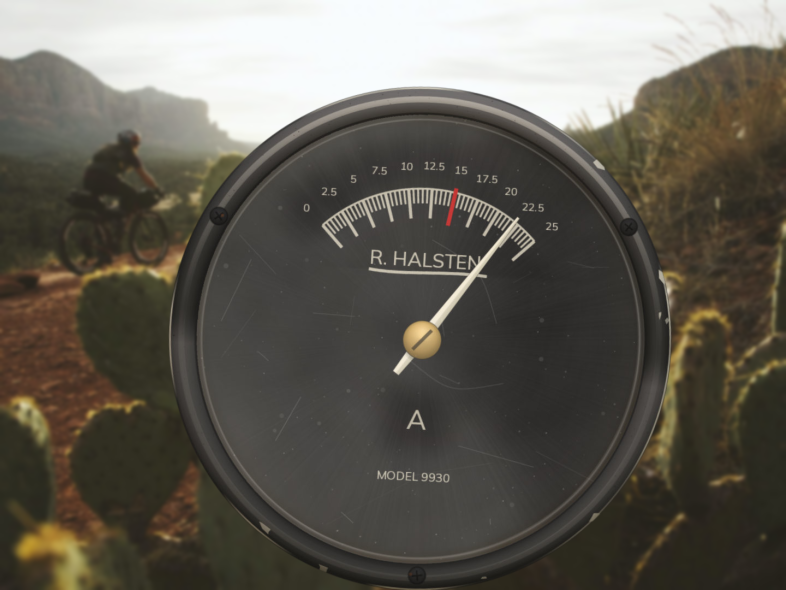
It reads 22 A
